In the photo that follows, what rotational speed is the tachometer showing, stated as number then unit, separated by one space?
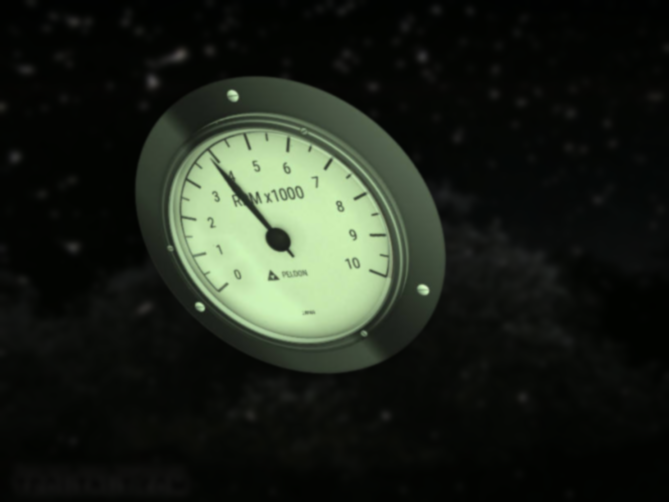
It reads 4000 rpm
